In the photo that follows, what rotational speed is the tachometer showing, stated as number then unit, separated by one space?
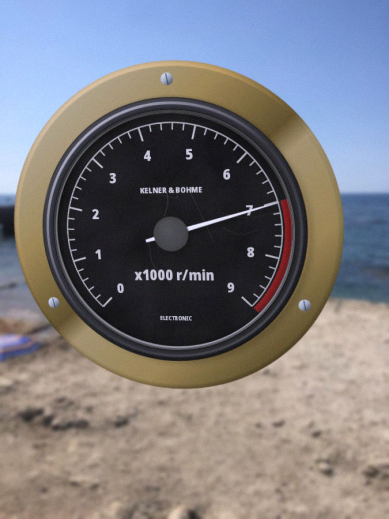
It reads 7000 rpm
